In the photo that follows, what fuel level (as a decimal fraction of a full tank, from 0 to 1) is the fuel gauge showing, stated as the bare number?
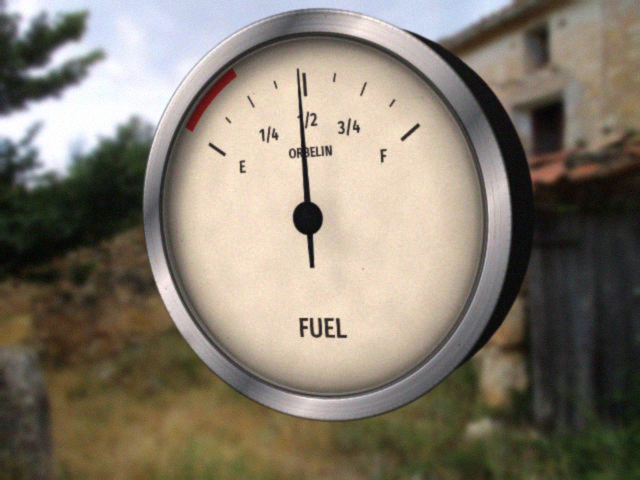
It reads 0.5
